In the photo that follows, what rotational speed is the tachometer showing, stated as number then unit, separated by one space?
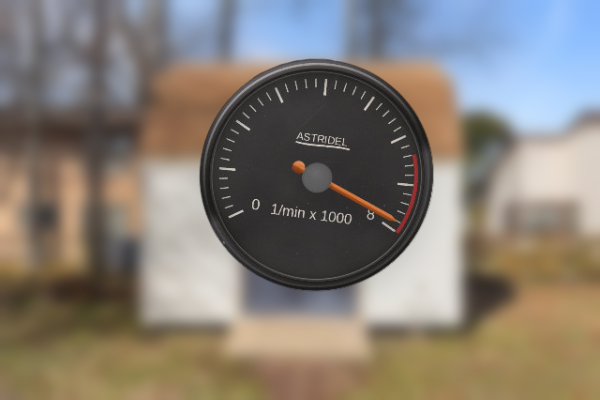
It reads 7800 rpm
